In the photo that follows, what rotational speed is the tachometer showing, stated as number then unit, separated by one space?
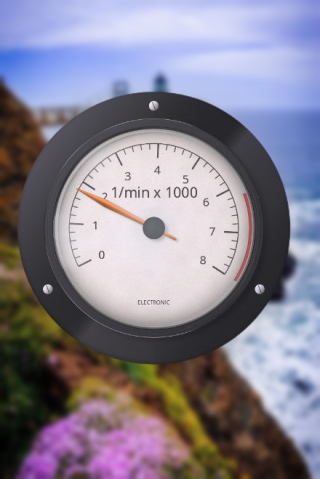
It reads 1800 rpm
